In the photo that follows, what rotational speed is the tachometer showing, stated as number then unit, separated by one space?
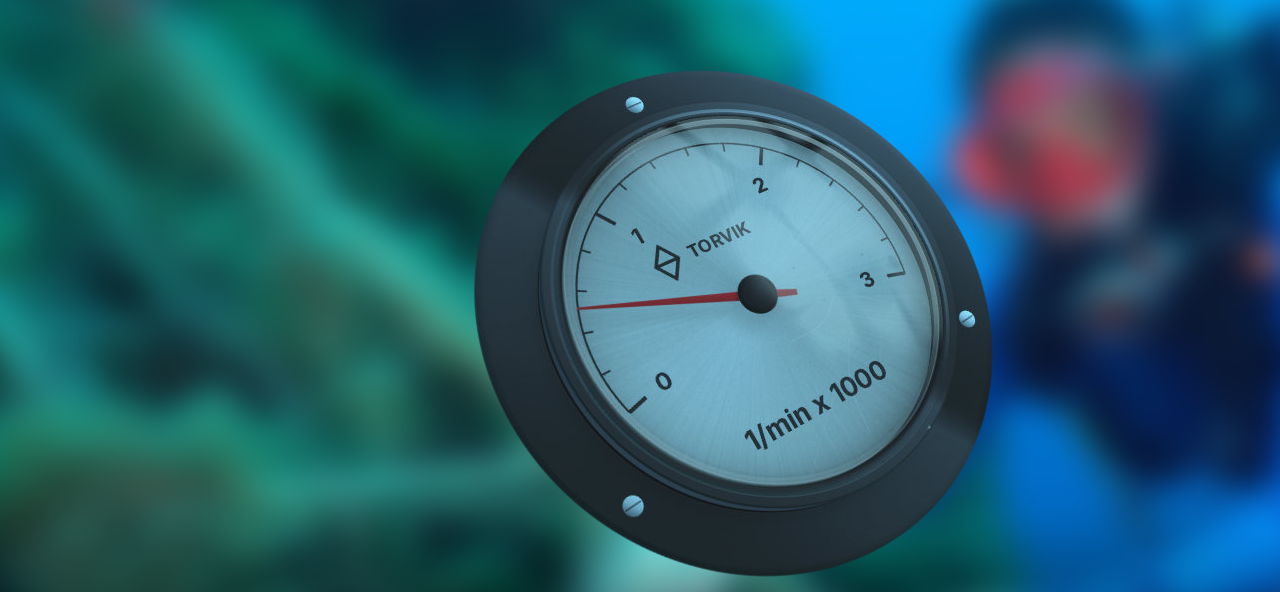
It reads 500 rpm
